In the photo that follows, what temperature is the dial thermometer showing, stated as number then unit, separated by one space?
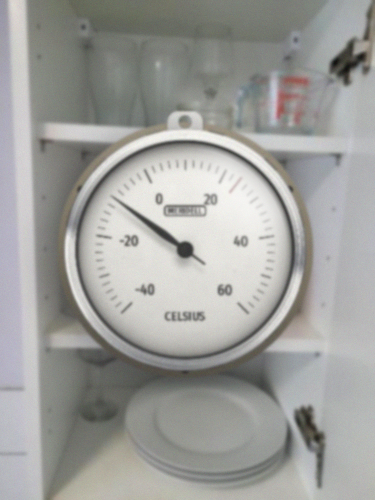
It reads -10 °C
